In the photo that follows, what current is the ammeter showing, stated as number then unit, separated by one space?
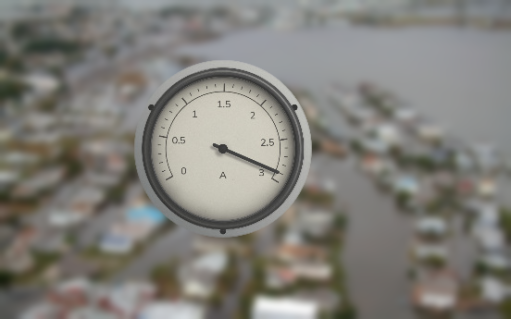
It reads 2.9 A
